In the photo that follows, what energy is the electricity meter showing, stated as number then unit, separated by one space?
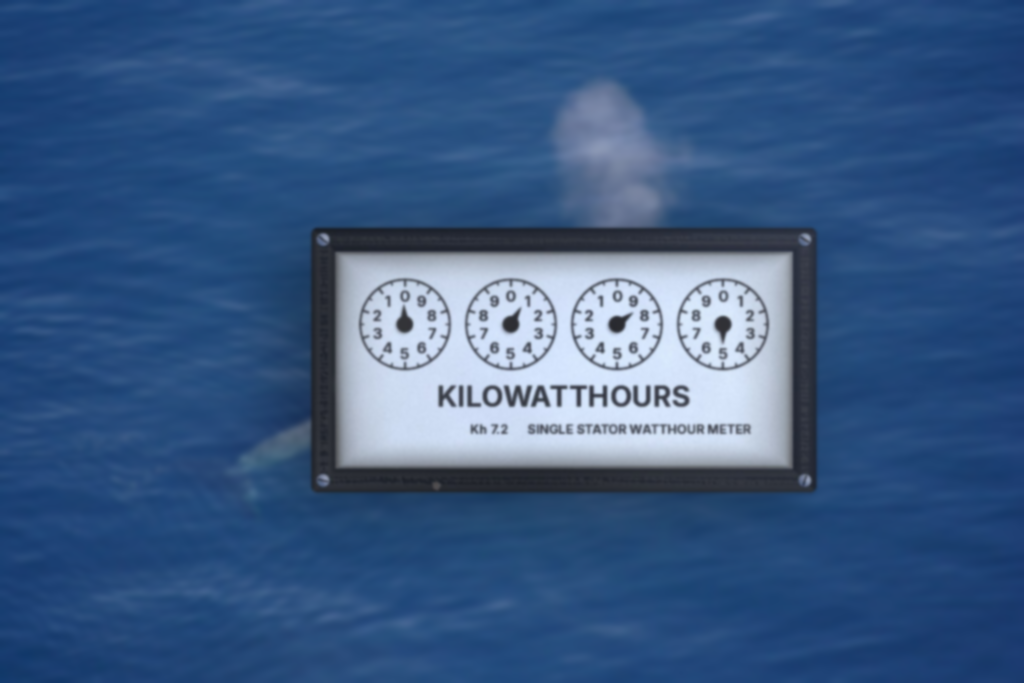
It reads 85 kWh
